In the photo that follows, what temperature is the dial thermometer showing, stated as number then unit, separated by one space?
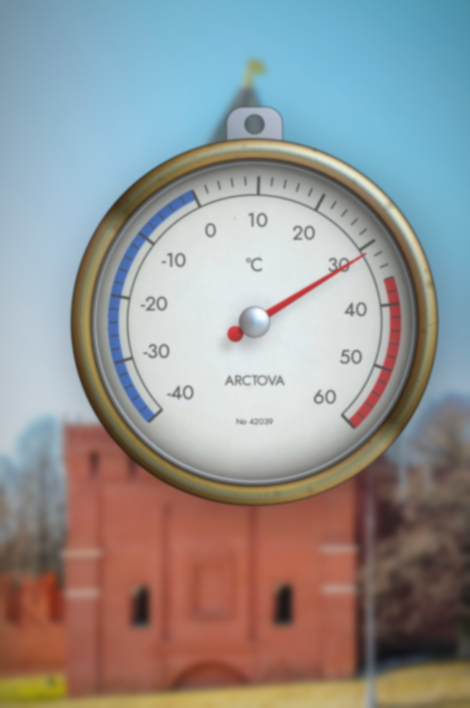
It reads 31 °C
